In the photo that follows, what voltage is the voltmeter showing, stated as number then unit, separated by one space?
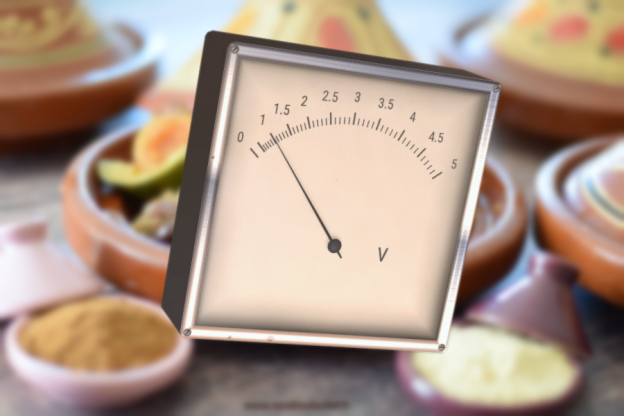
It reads 1 V
